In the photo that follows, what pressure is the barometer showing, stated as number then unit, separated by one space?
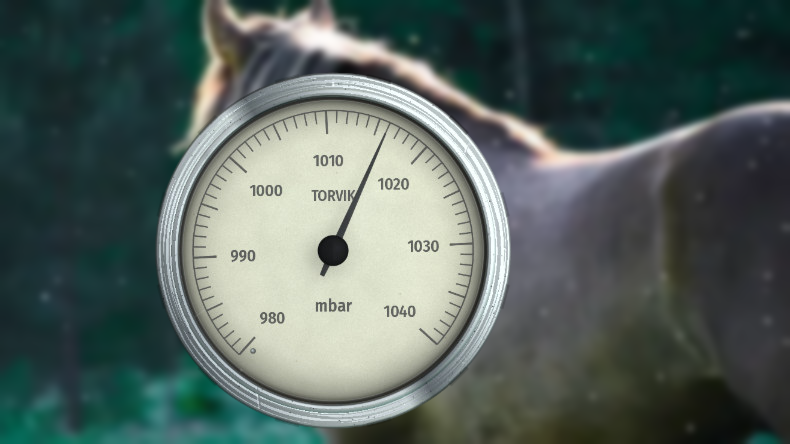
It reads 1016 mbar
